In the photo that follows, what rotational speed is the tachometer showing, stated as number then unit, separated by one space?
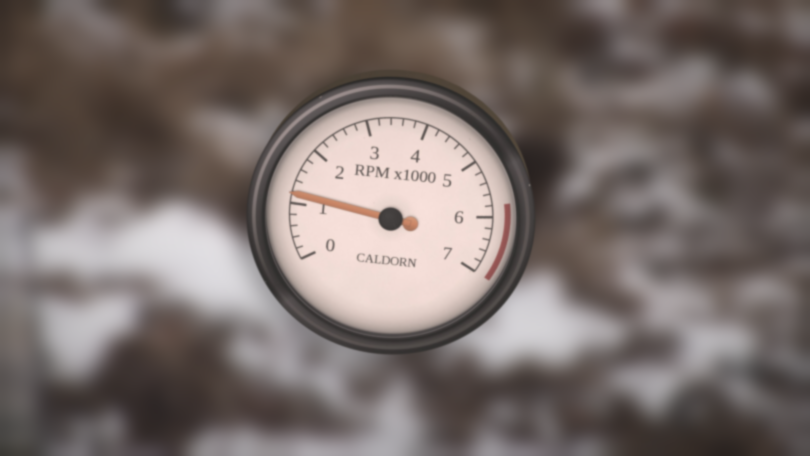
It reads 1200 rpm
